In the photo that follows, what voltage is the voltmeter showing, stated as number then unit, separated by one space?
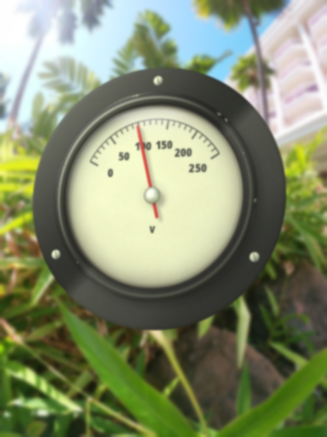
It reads 100 V
